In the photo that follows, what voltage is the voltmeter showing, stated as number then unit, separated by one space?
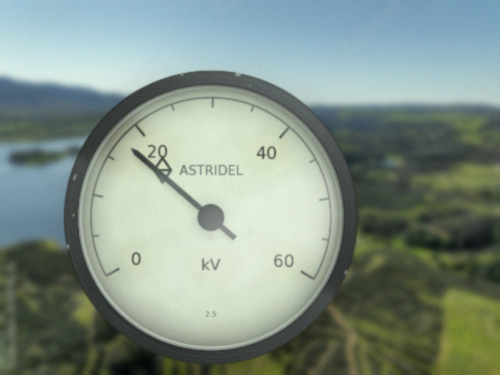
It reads 17.5 kV
